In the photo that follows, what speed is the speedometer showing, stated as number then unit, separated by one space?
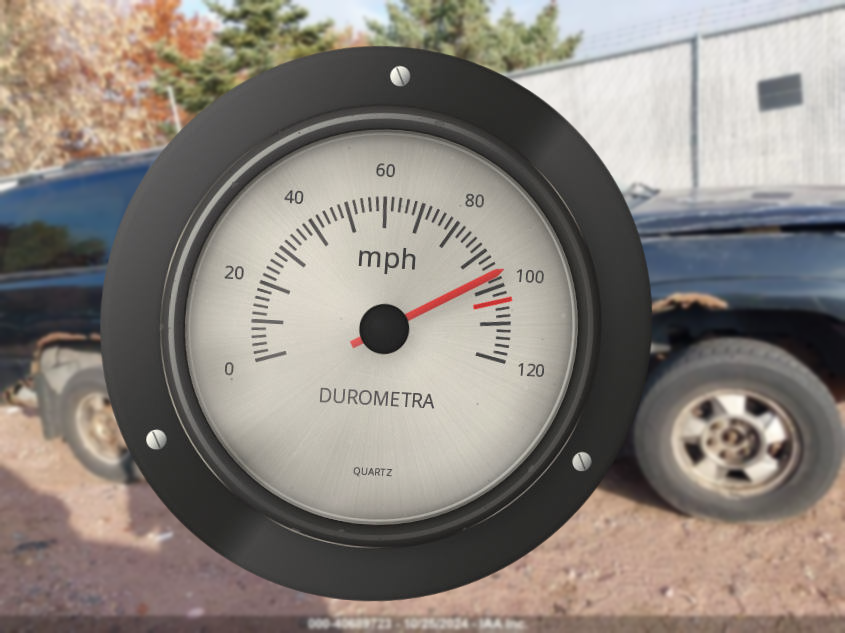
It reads 96 mph
